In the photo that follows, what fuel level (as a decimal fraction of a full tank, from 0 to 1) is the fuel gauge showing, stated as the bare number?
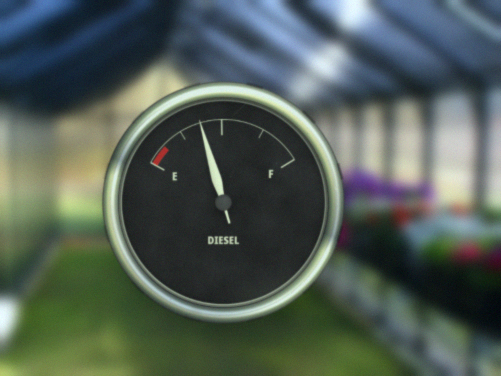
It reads 0.375
